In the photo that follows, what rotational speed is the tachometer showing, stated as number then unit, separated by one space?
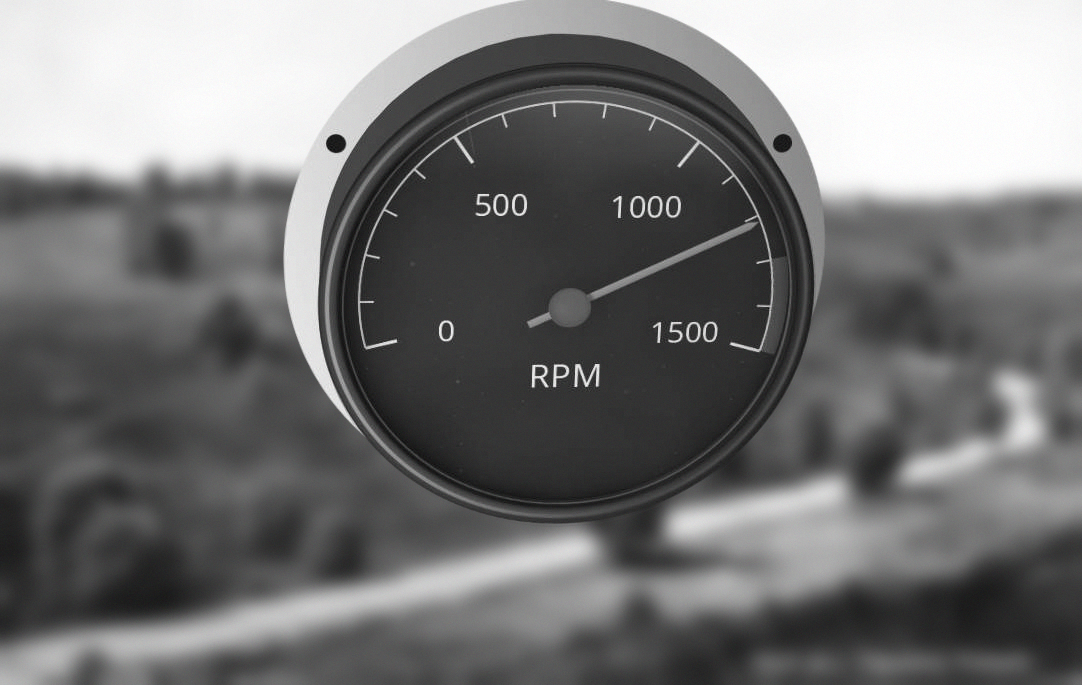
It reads 1200 rpm
